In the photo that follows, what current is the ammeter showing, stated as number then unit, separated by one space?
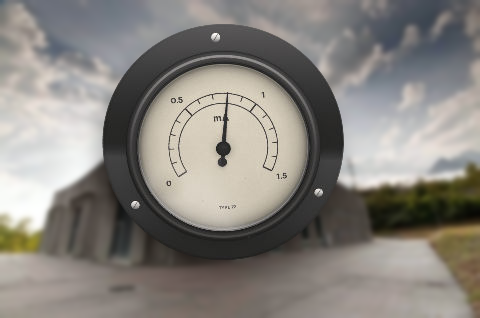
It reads 0.8 mA
